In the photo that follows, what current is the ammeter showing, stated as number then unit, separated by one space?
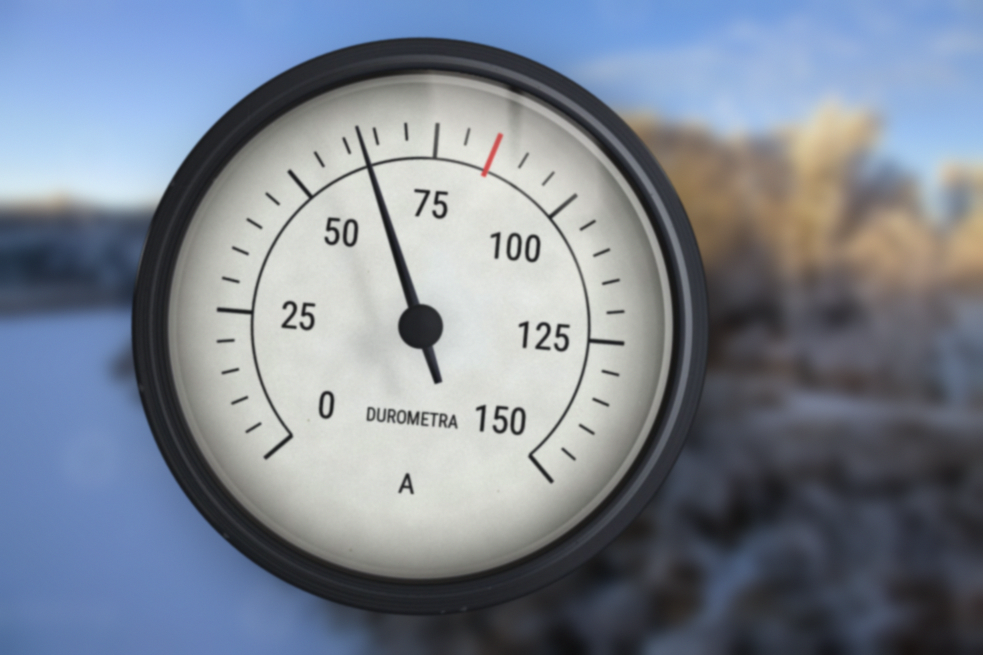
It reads 62.5 A
